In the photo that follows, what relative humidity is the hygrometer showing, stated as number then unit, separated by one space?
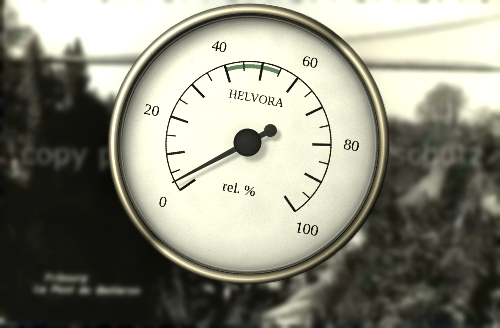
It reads 2.5 %
